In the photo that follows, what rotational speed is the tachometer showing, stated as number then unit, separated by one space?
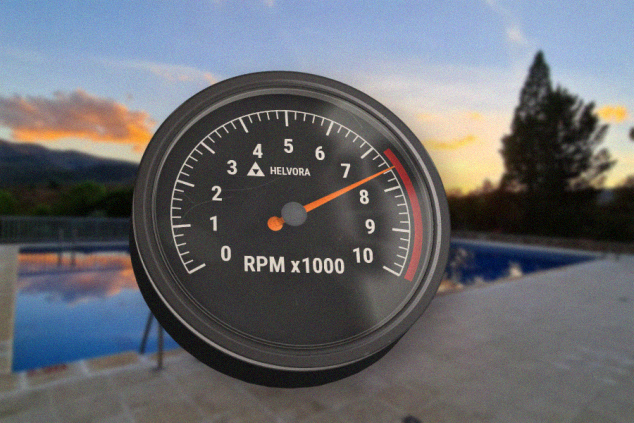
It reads 7600 rpm
